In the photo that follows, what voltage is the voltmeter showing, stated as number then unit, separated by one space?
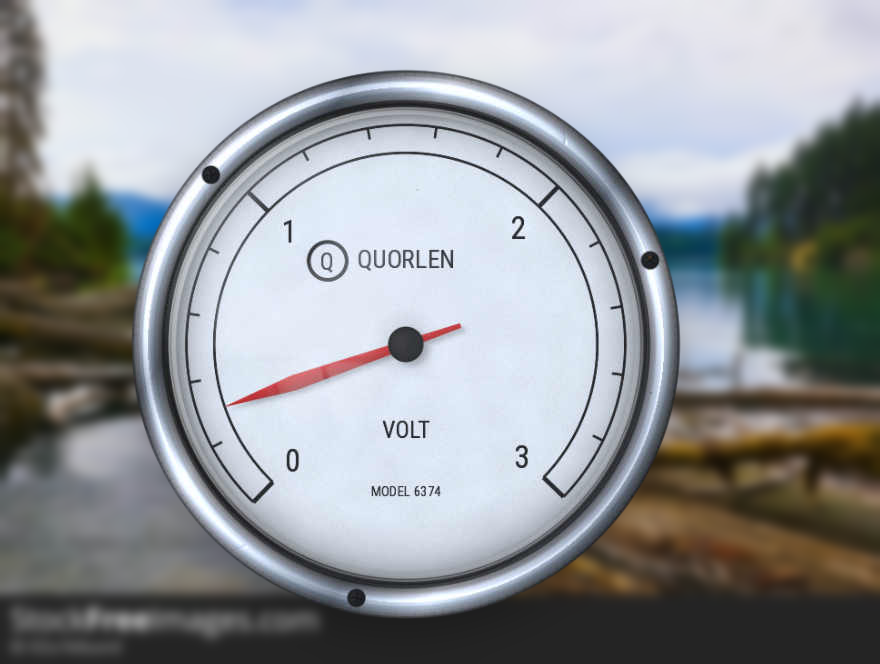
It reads 0.3 V
